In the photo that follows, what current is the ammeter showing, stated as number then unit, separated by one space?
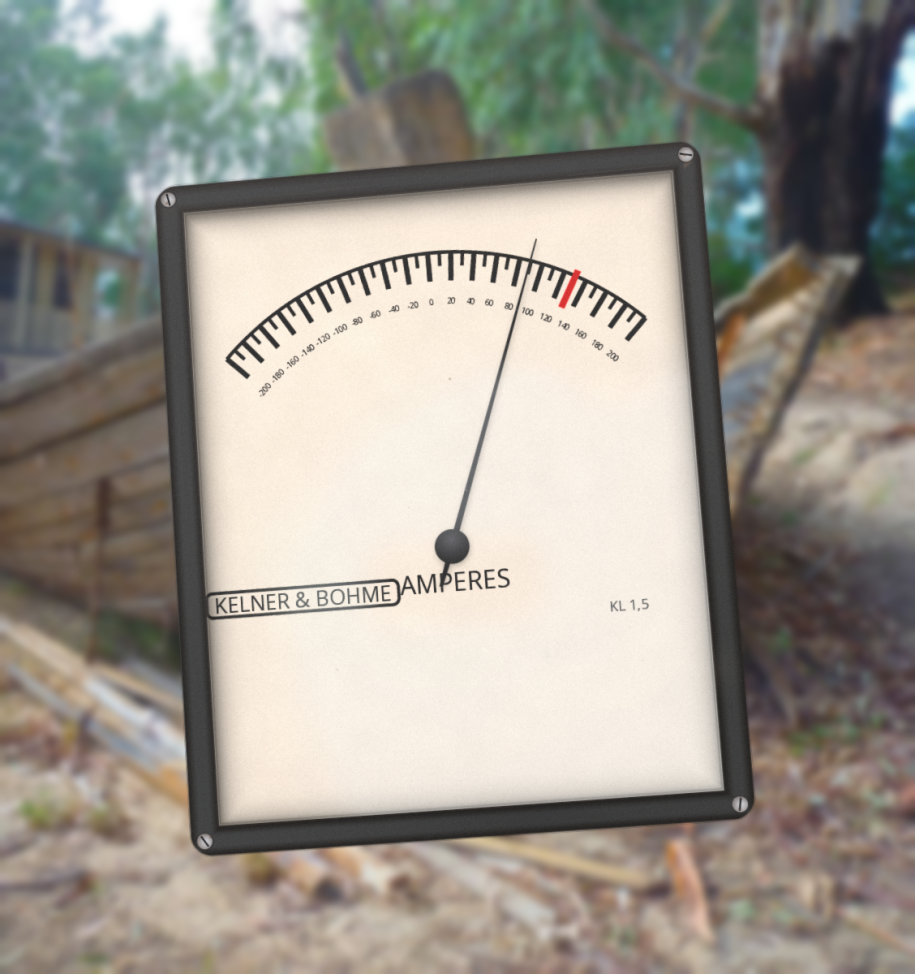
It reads 90 A
